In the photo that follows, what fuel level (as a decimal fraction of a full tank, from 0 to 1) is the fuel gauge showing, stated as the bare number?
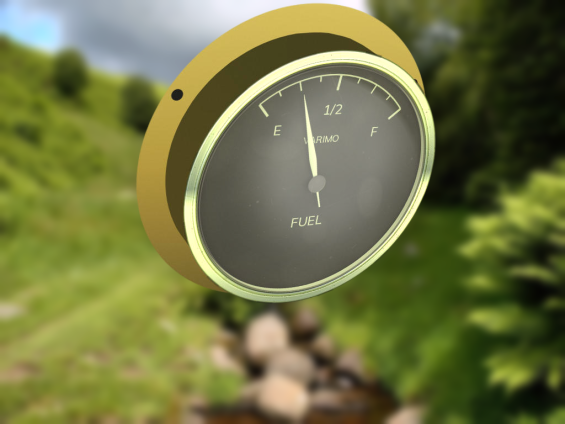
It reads 0.25
